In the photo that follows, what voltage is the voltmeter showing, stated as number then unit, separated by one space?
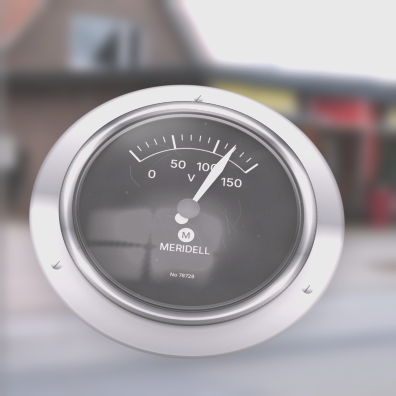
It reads 120 V
